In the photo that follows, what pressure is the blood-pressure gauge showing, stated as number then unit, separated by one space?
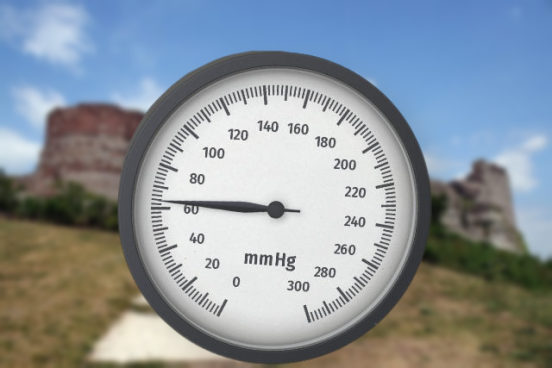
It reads 64 mmHg
